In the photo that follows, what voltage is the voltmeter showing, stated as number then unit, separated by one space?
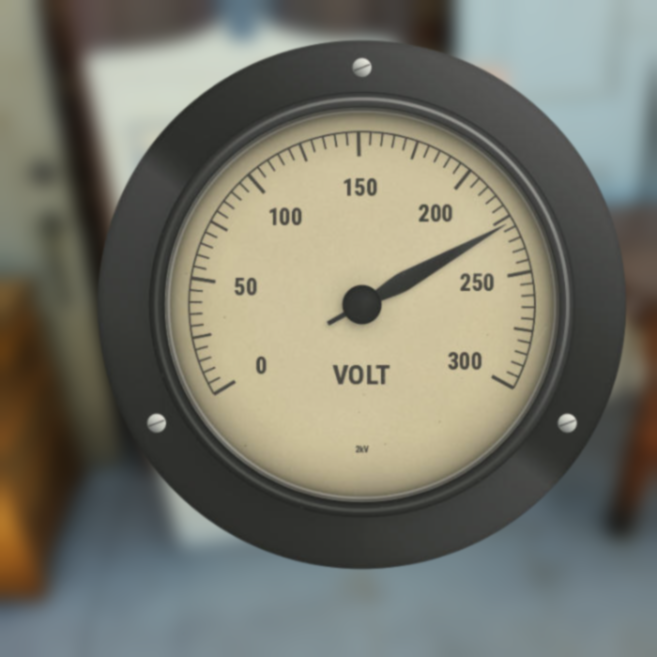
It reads 227.5 V
